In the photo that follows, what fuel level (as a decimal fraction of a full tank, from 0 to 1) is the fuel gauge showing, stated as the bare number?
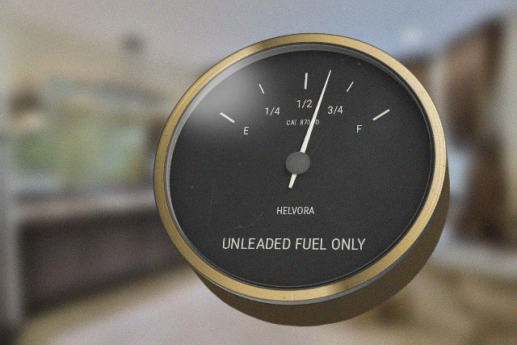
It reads 0.625
